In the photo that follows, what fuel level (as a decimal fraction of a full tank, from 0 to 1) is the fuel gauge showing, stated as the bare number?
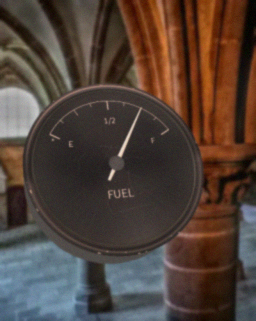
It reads 0.75
